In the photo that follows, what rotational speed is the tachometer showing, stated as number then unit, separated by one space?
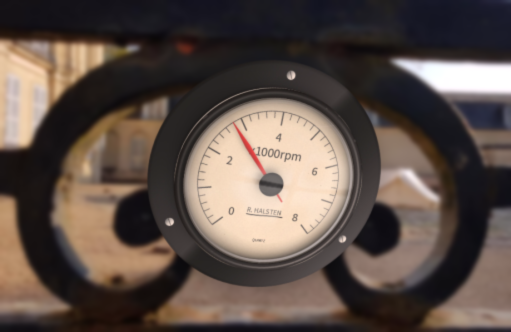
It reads 2800 rpm
